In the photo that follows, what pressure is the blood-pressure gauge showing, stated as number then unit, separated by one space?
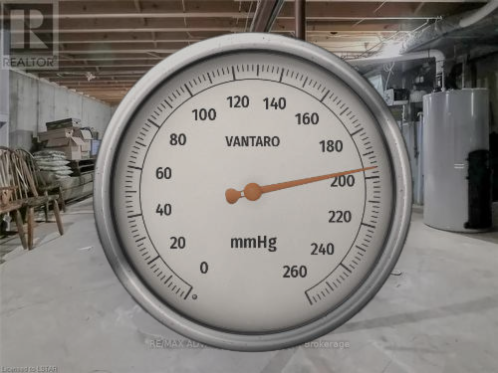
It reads 196 mmHg
